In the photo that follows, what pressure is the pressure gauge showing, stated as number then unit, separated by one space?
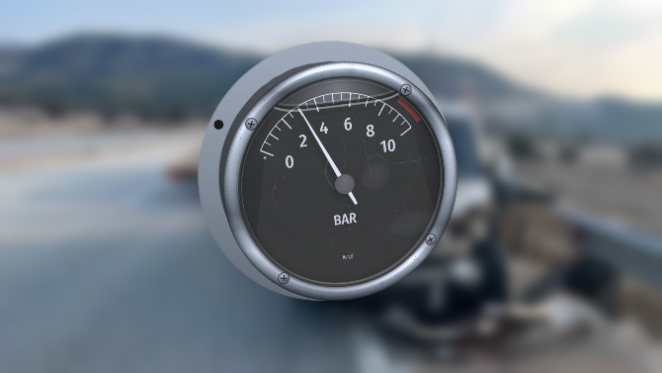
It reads 3 bar
